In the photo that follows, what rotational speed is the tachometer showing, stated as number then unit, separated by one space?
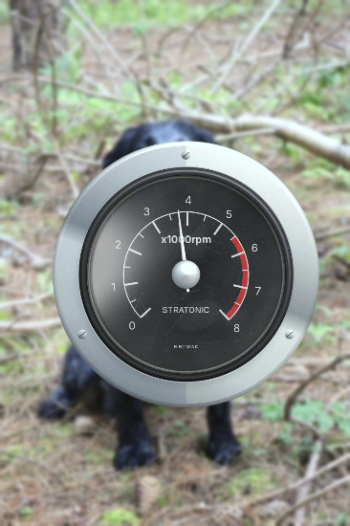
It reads 3750 rpm
